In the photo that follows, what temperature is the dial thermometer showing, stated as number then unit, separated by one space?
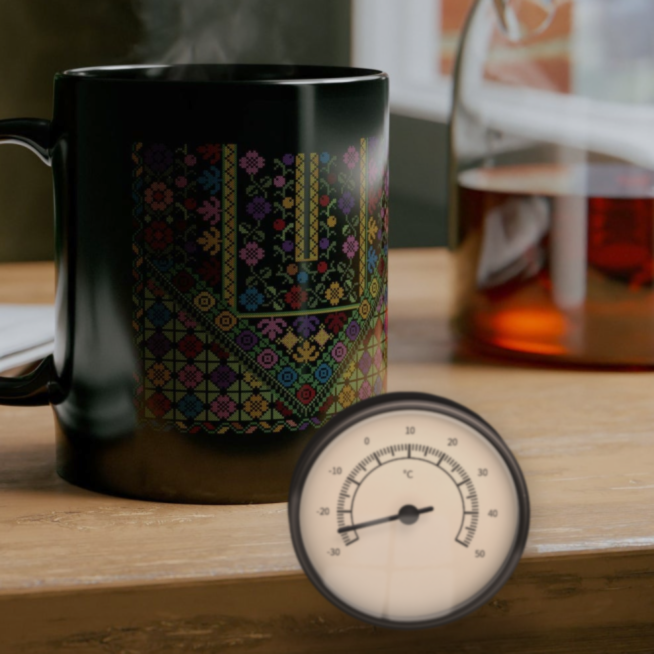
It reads -25 °C
